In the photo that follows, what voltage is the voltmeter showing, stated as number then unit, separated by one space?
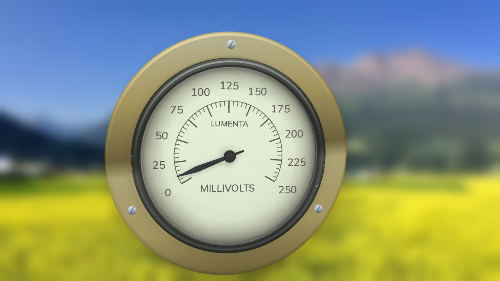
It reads 10 mV
